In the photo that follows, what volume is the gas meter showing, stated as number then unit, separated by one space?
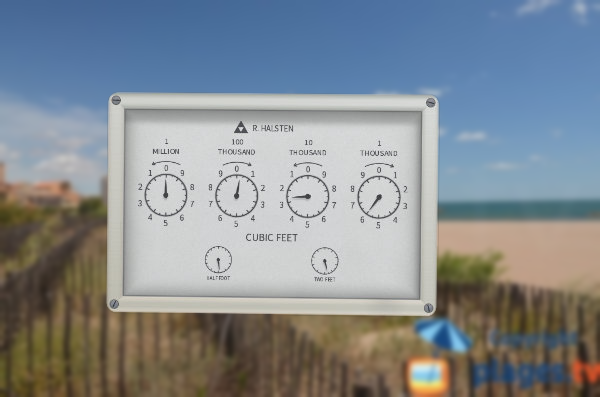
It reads 2600 ft³
